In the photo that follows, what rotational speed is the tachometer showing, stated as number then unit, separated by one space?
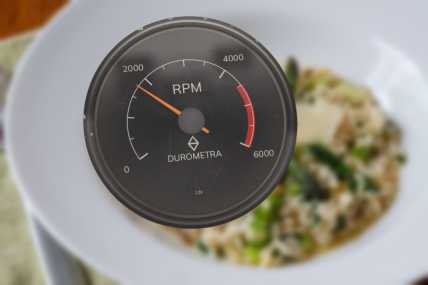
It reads 1750 rpm
